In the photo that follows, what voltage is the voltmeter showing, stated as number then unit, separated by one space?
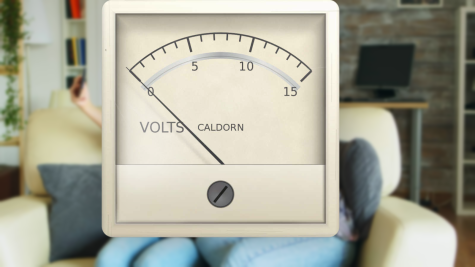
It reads 0 V
